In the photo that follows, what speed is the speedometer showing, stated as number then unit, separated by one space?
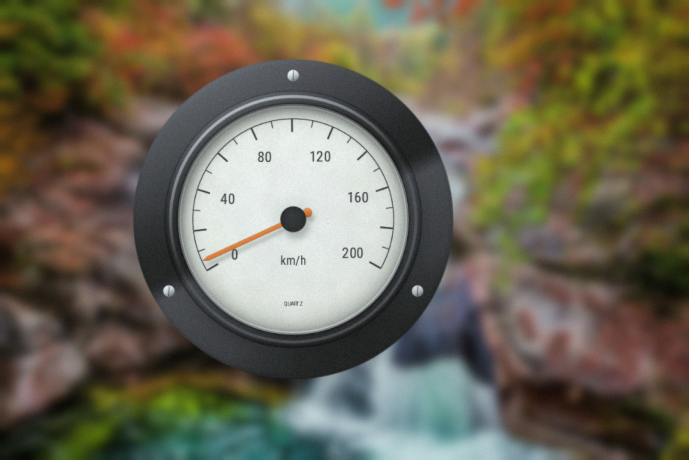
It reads 5 km/h
